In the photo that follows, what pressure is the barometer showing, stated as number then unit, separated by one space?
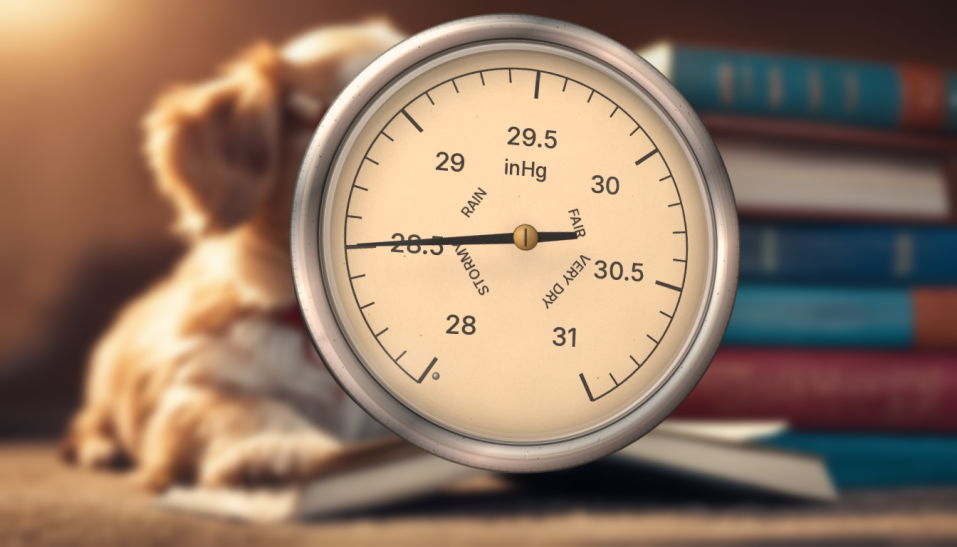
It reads 28.5 inHg
